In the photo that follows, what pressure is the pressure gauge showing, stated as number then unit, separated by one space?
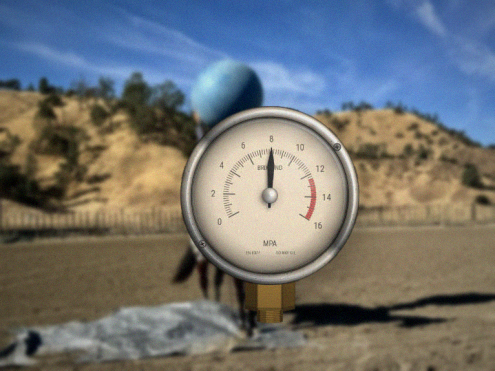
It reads 8 MPa
